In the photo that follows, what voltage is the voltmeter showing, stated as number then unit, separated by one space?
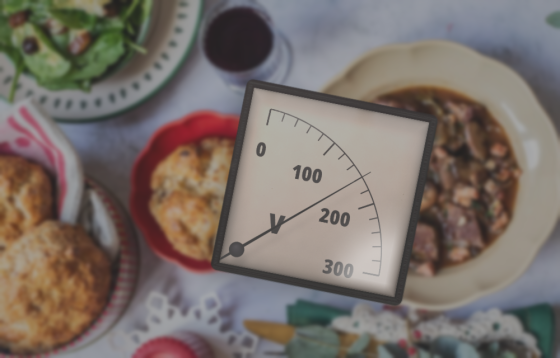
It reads 160 V
